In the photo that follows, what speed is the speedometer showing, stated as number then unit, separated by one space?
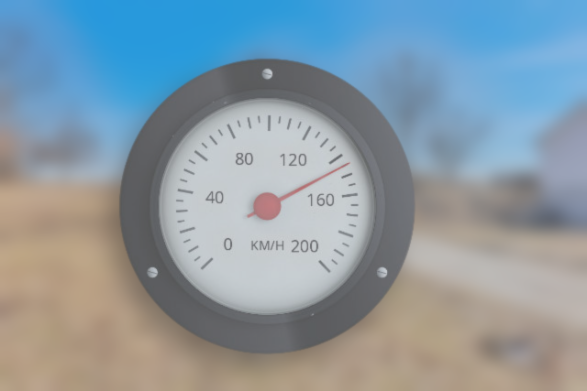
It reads 145 km/h
